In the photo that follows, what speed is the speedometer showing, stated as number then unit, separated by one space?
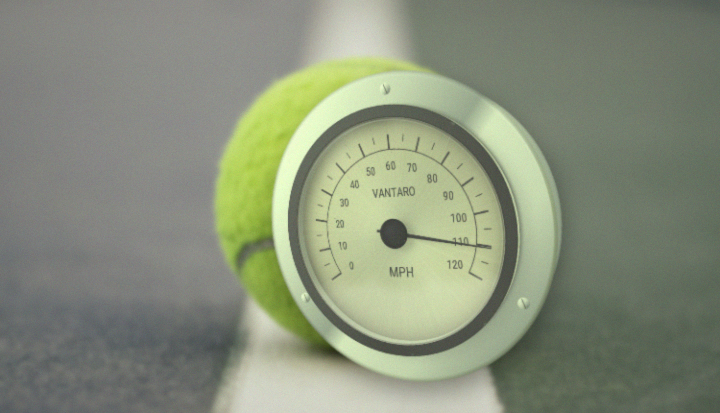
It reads 110 mph
